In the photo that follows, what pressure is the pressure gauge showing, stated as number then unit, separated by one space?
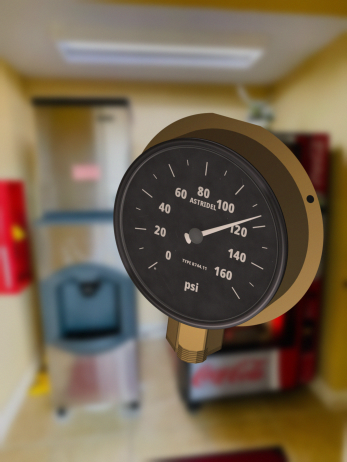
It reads 115 psi
